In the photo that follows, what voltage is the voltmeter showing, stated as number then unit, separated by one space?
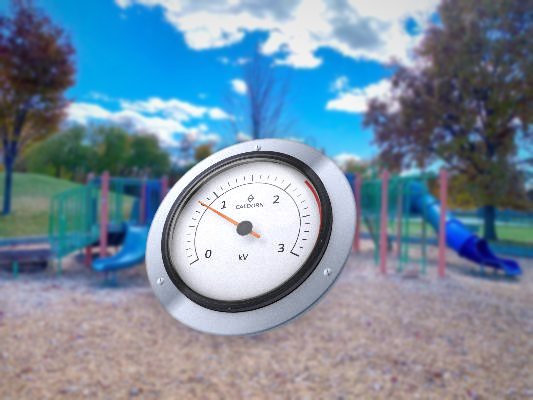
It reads 0.8 kV
